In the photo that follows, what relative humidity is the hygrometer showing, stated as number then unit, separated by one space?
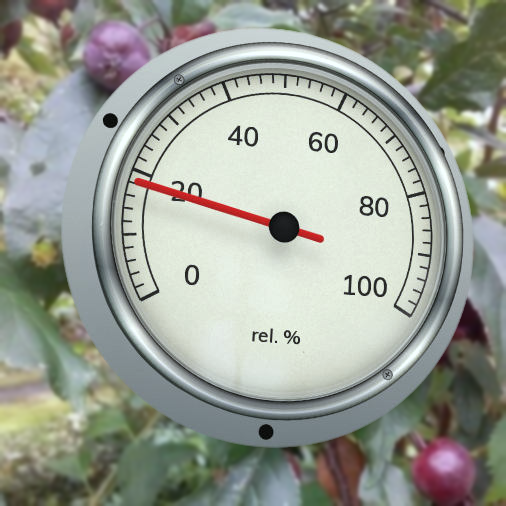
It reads 18 %
